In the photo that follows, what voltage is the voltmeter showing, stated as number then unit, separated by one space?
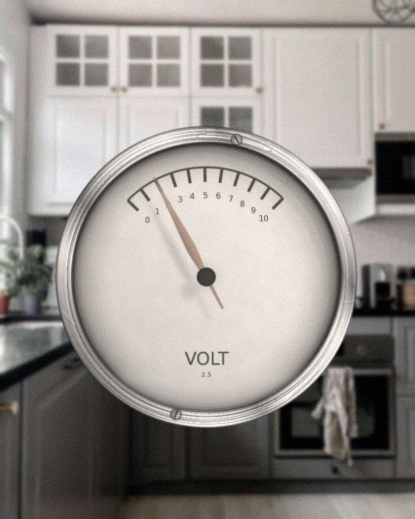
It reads 2 V
